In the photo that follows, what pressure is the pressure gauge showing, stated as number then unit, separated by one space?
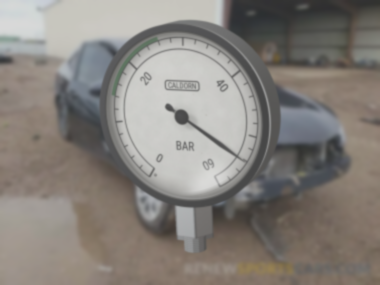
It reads 54 bar
